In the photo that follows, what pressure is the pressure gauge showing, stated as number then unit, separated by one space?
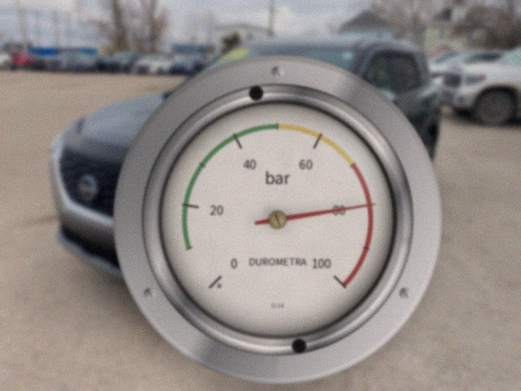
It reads 80 bar
